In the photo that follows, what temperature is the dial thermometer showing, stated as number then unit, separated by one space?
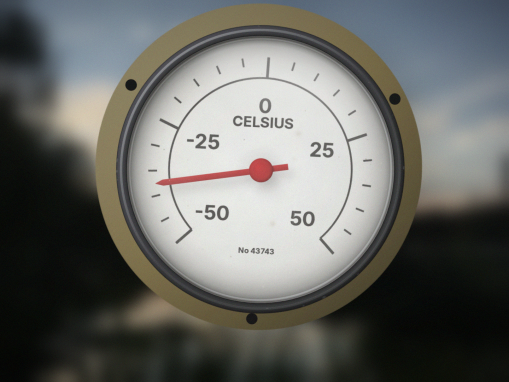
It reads -37.5 °C
